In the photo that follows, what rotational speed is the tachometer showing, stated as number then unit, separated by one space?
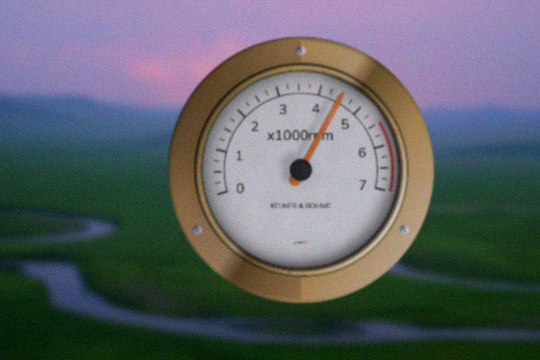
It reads 4500 rpm
